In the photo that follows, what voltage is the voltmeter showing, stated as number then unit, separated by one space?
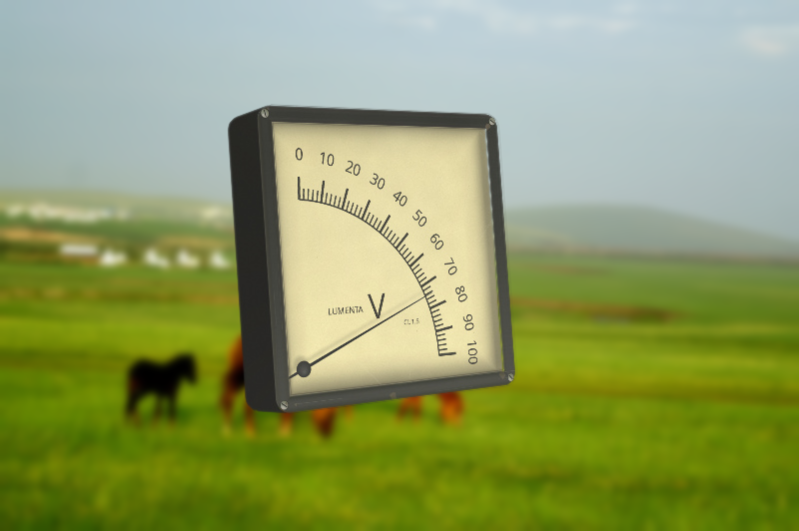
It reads 74 V
